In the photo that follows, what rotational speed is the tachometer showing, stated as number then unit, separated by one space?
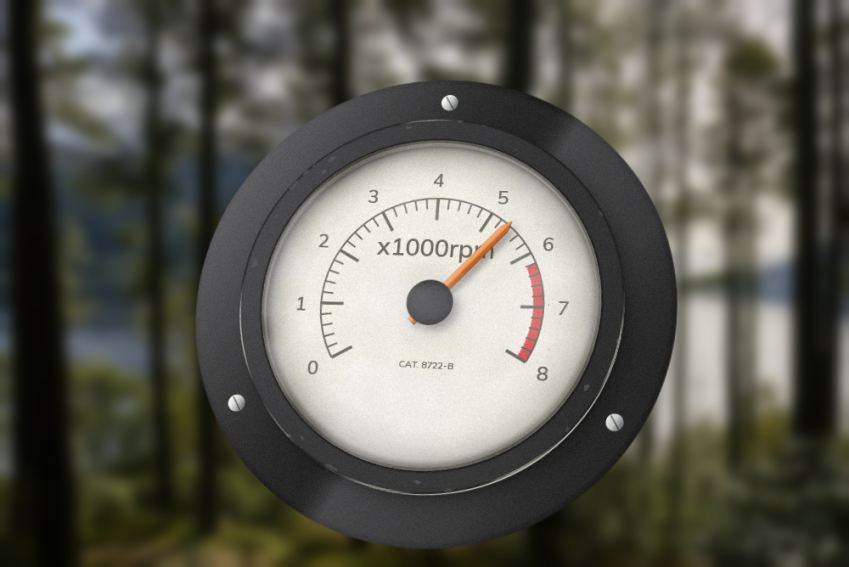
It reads 5400 rpm
